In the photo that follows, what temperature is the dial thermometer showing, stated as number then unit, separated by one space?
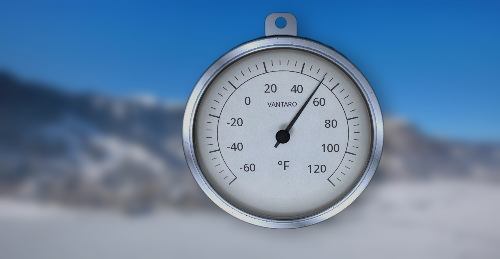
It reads 52 °F
